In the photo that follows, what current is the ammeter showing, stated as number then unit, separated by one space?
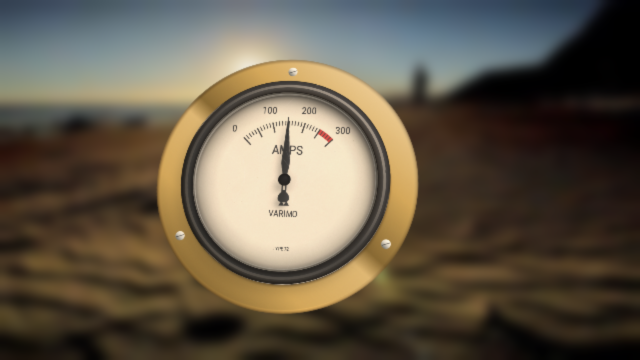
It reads 150 A
